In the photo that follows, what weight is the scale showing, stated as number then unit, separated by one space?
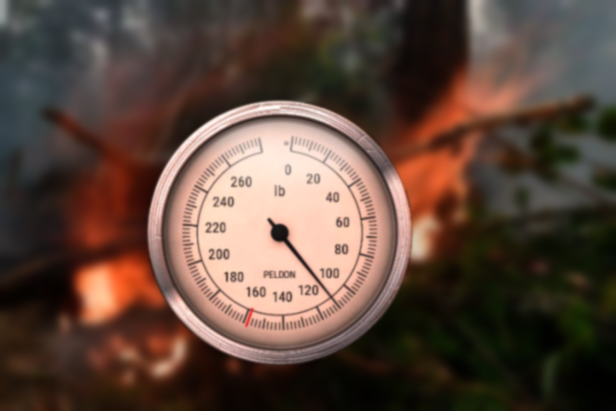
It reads 110 lb
